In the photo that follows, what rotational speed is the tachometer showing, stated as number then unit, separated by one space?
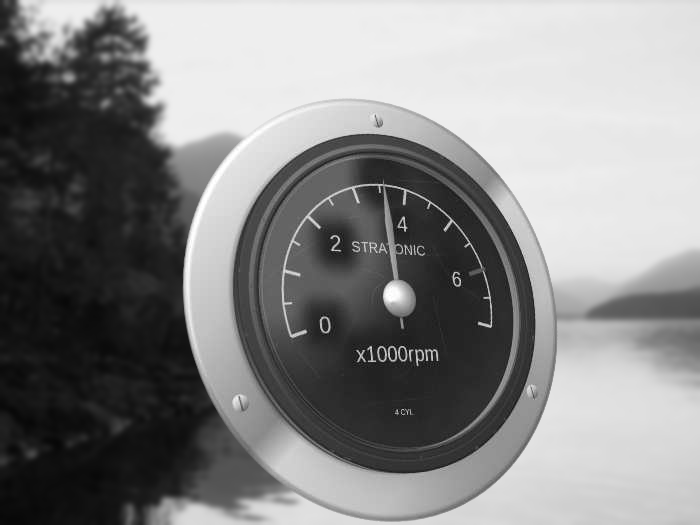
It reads 3500 rpm
